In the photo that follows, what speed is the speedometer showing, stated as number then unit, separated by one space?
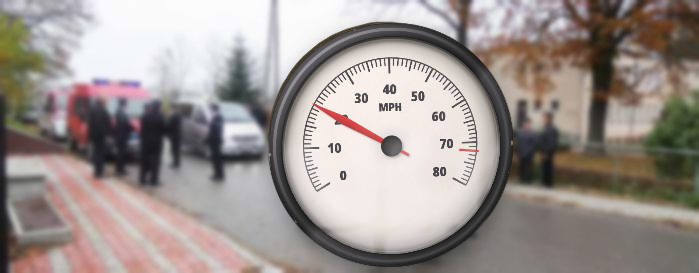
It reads 20 mph
